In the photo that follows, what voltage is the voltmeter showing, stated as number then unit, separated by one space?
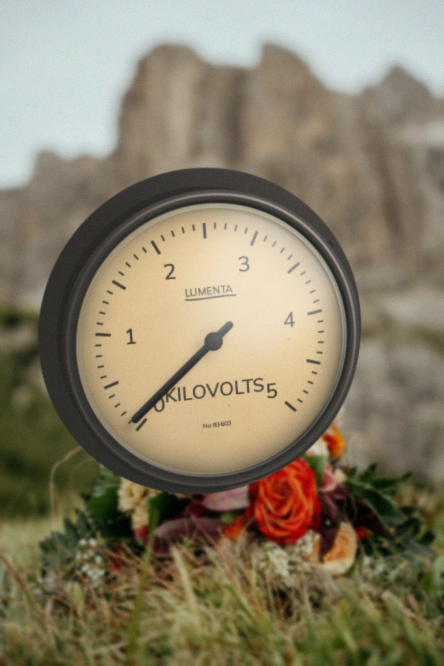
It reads 0.1 kV
